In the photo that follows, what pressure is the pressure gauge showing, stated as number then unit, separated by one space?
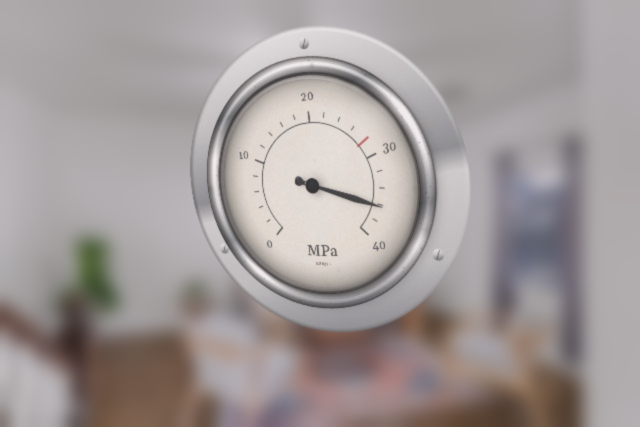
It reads 36 MPa
